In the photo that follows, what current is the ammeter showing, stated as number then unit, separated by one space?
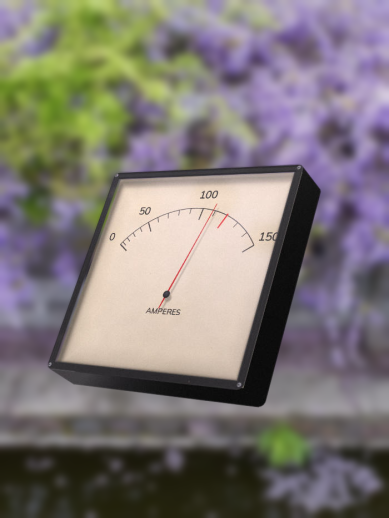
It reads 110 A
